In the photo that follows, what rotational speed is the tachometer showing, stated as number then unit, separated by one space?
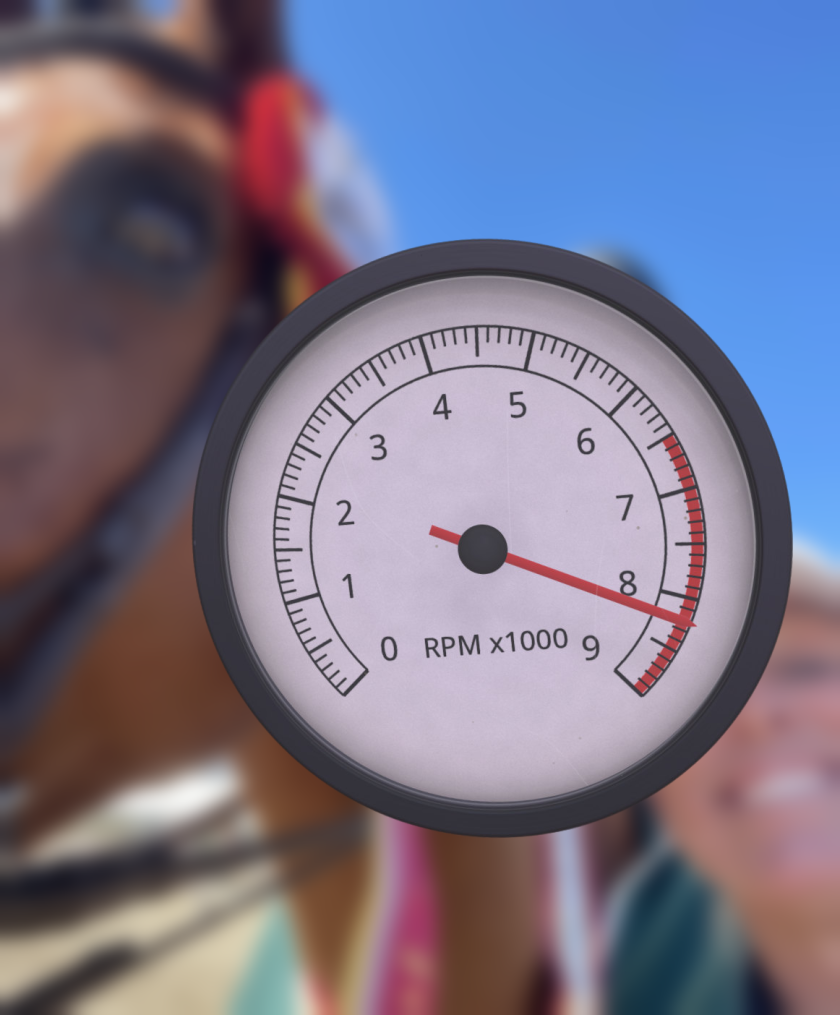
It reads 8200 rpm
